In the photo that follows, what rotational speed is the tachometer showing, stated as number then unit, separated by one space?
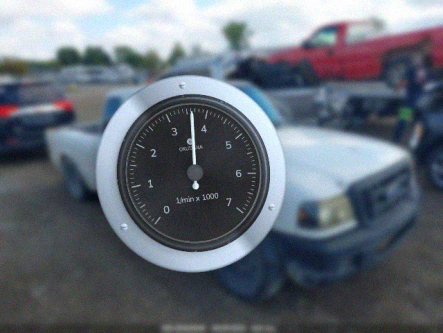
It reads 3600 rpm
